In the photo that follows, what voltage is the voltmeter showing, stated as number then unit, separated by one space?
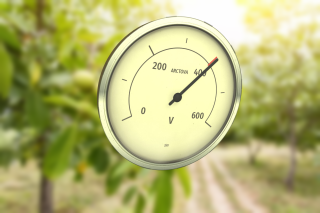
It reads 400 V
